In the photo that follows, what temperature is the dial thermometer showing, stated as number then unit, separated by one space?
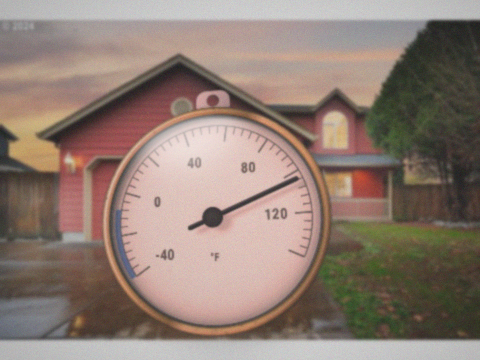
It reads 104 °F
